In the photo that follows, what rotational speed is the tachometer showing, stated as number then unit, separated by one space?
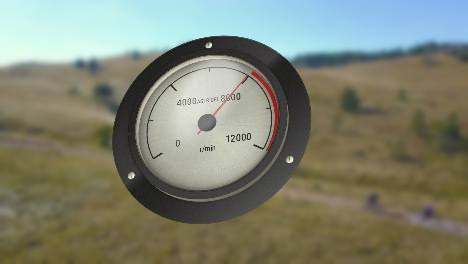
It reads 8000 rpm
